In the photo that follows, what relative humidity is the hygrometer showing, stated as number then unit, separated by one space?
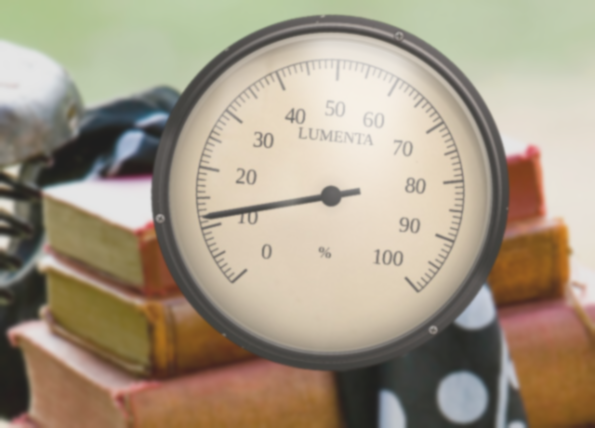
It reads 12 %
